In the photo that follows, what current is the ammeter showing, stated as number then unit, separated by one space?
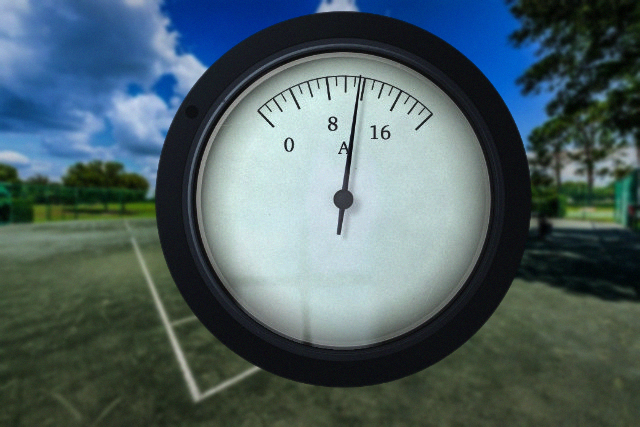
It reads 11.5 A
